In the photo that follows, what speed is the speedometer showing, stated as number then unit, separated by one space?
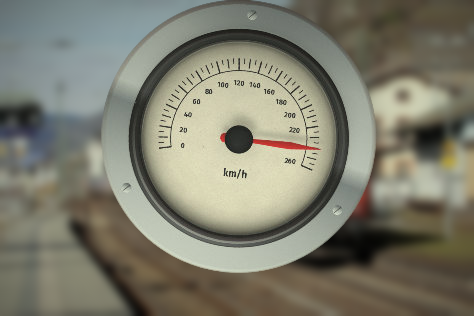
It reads 240 km/h
